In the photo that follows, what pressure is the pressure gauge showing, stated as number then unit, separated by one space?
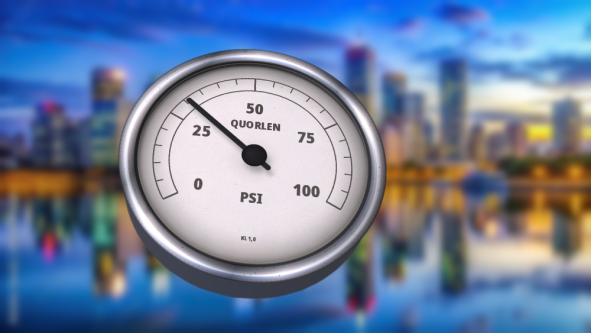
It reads 30 psi
